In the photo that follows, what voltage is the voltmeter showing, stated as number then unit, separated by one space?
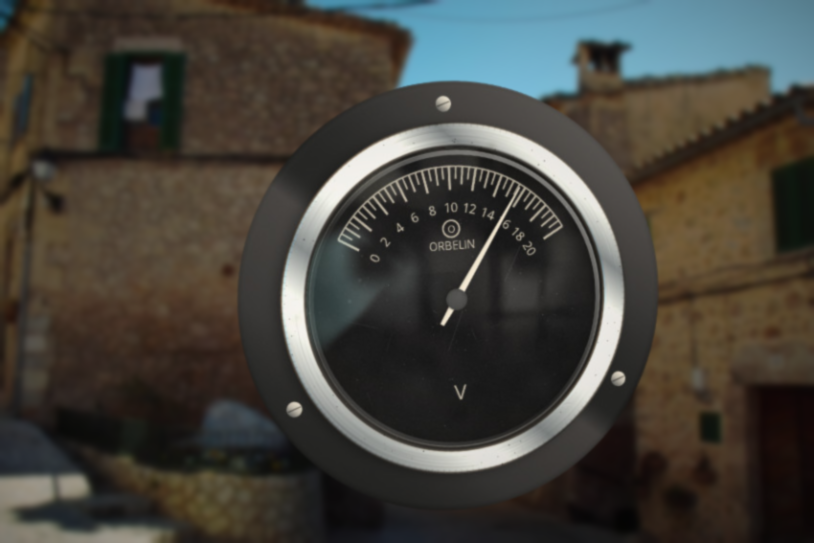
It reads 15.5 V
